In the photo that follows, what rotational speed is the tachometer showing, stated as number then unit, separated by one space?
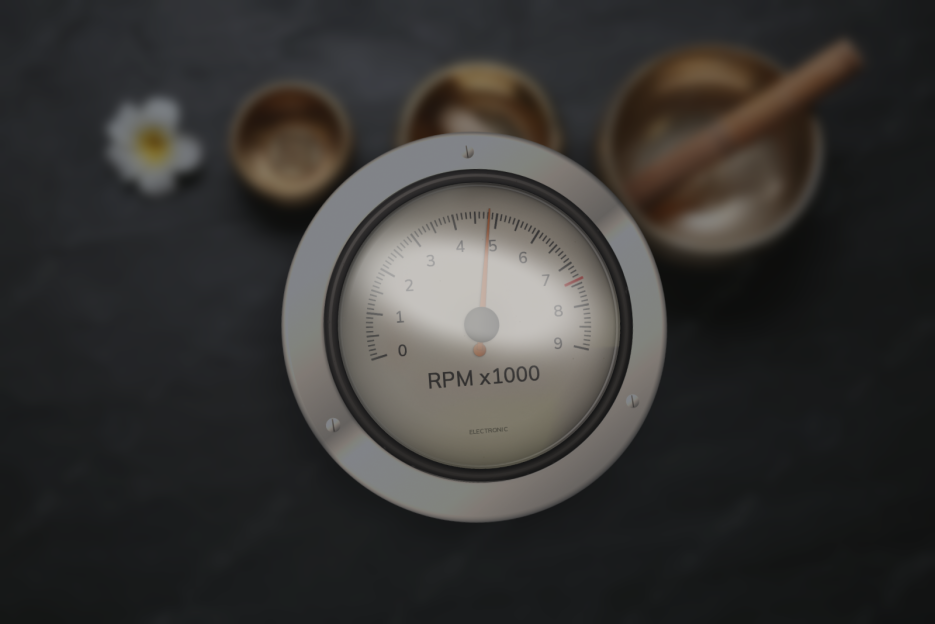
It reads 4800 rpm
